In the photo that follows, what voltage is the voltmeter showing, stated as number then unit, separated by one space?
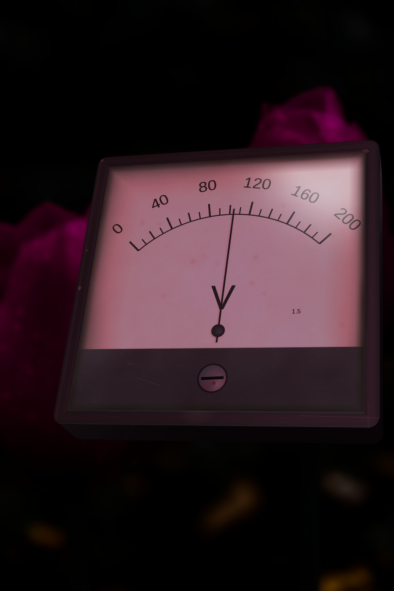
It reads 105 V
